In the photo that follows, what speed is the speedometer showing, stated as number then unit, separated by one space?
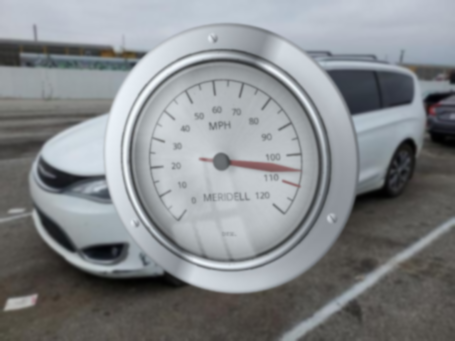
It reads 105 mph
